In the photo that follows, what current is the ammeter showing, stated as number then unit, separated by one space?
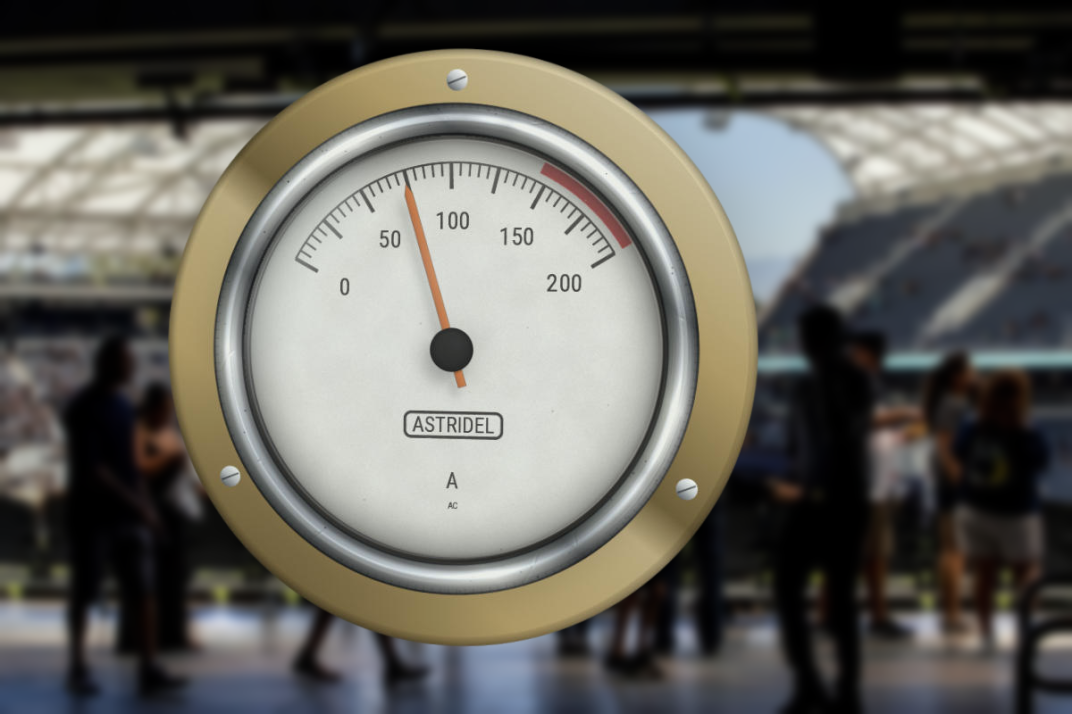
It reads 75 A
